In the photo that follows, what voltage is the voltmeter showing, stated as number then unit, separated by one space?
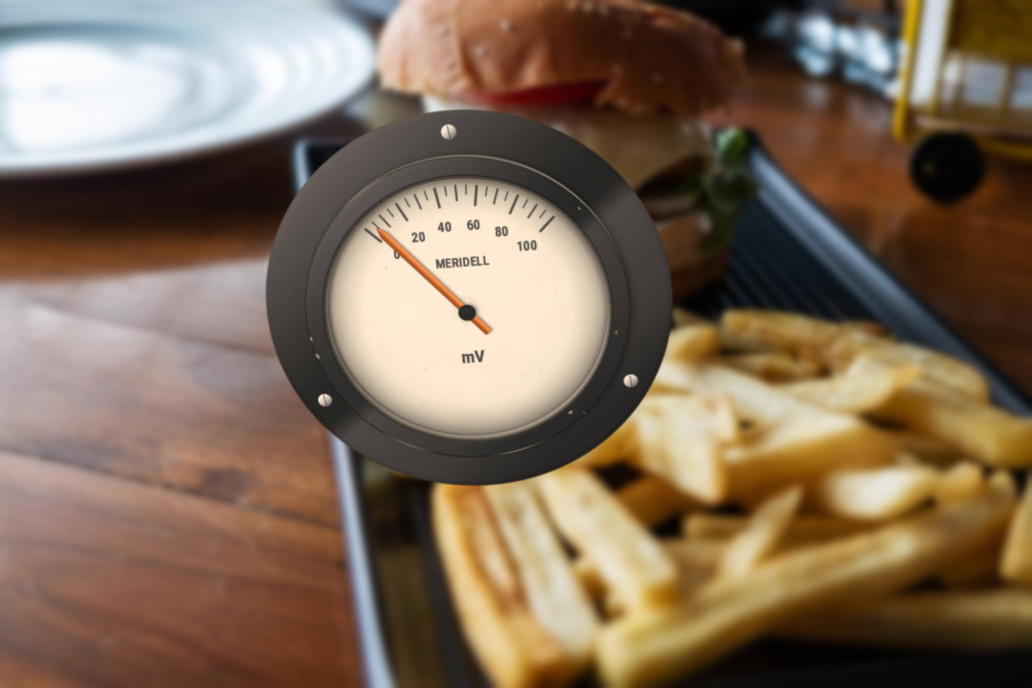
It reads 5 mV
